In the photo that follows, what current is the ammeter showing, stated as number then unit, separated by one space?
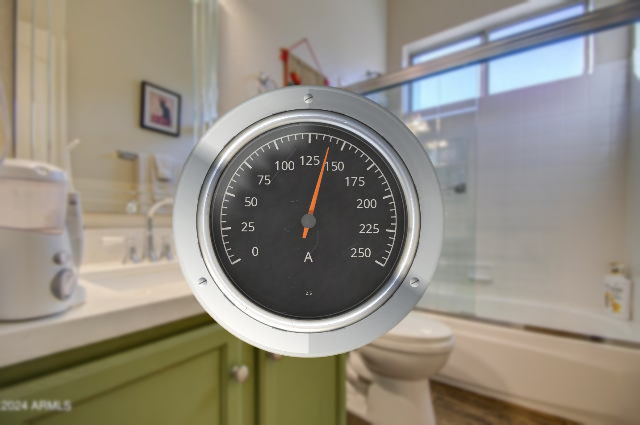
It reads 140 A
